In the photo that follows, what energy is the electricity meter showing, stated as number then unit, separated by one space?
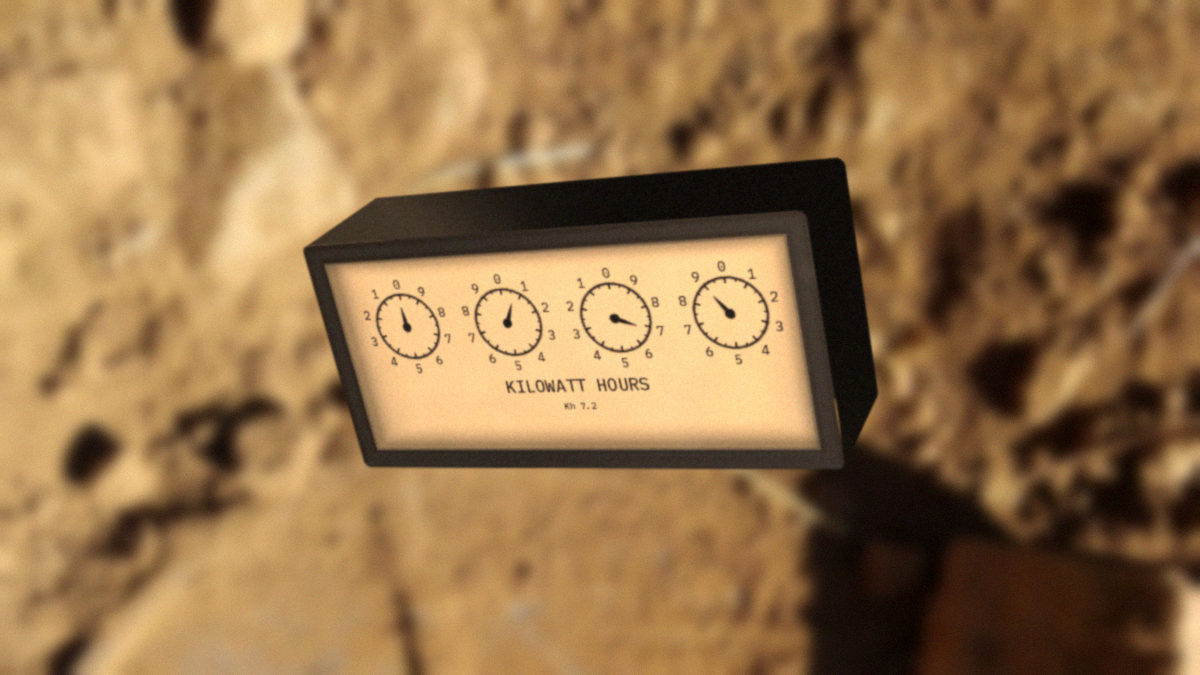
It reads 69 kWh
